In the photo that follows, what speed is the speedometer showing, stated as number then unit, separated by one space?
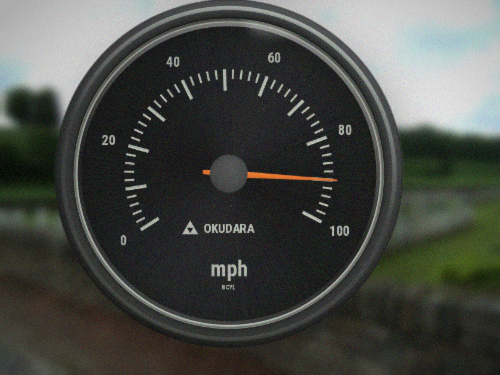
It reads 90 mph
